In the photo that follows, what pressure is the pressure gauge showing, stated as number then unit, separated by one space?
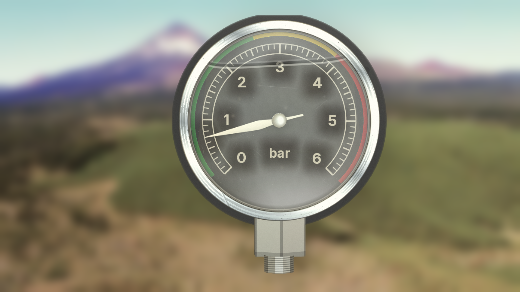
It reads 0.7 bar
